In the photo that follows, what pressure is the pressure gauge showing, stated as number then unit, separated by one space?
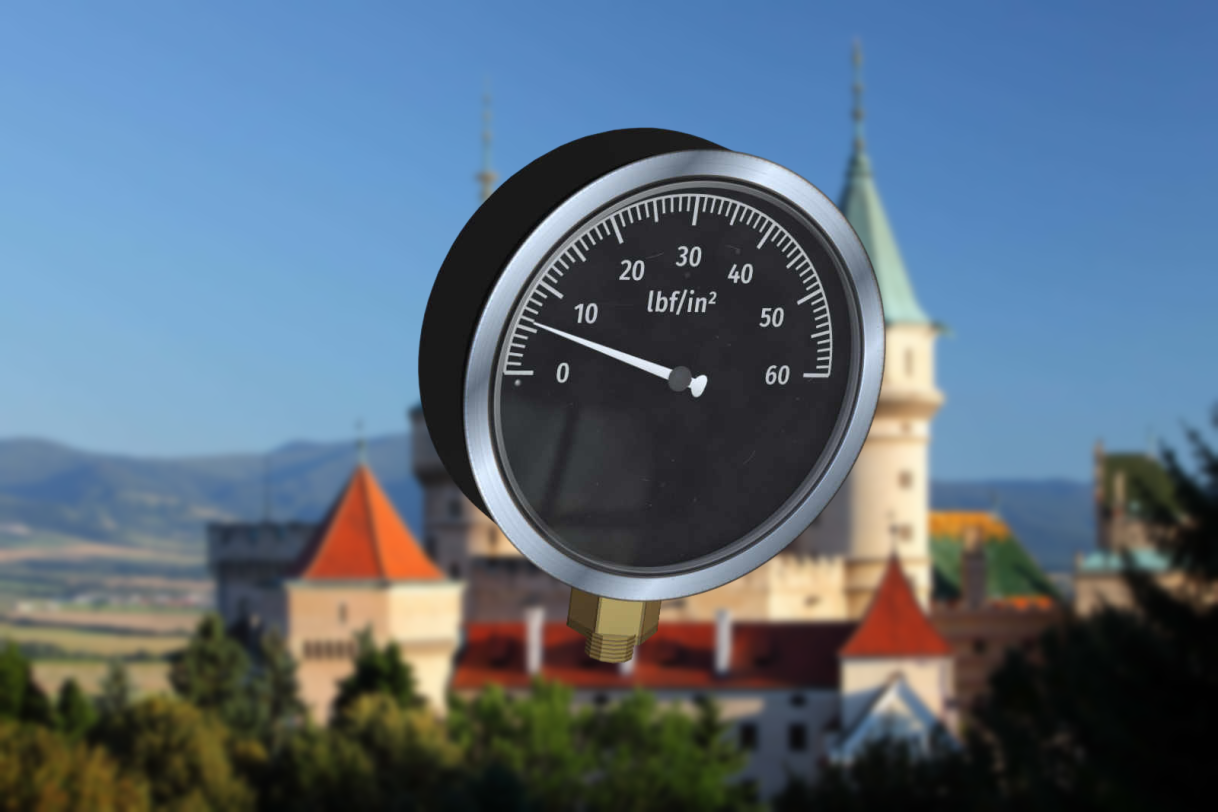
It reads 6 psi
